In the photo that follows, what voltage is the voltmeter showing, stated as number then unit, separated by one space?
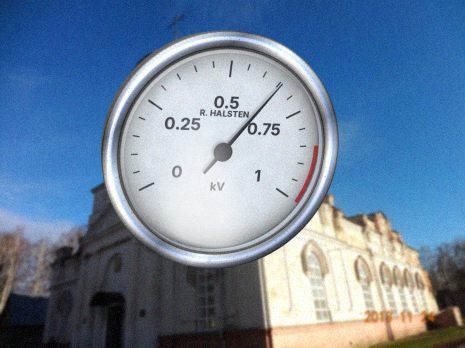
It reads 0.65 kV
